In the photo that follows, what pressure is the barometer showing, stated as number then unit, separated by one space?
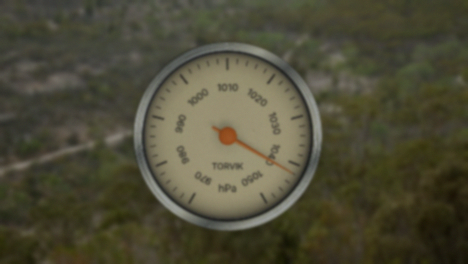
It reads 1042 hPa
